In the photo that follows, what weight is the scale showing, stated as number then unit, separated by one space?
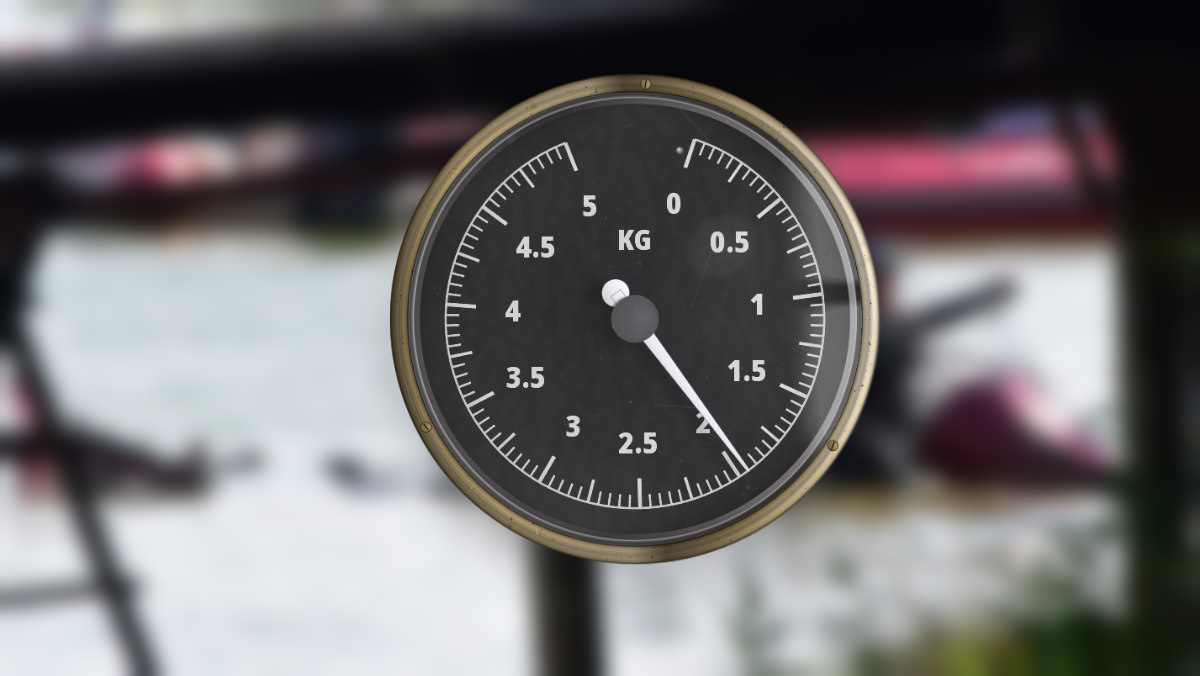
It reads 1.95 kg
